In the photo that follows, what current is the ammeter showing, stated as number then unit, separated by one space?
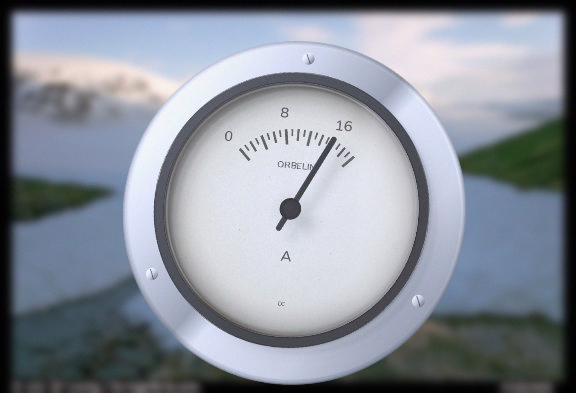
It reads 16 A
